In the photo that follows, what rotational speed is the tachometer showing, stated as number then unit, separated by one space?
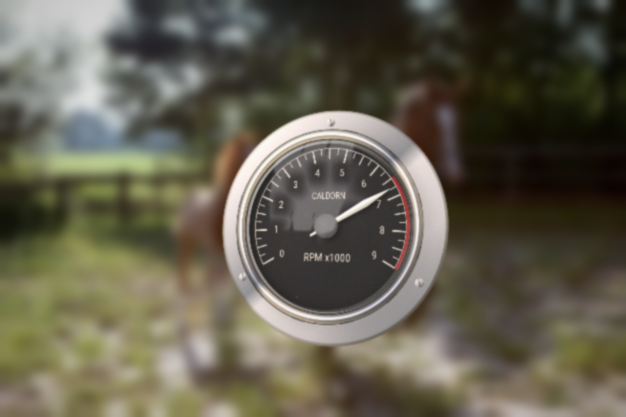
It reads 6750 rpm
